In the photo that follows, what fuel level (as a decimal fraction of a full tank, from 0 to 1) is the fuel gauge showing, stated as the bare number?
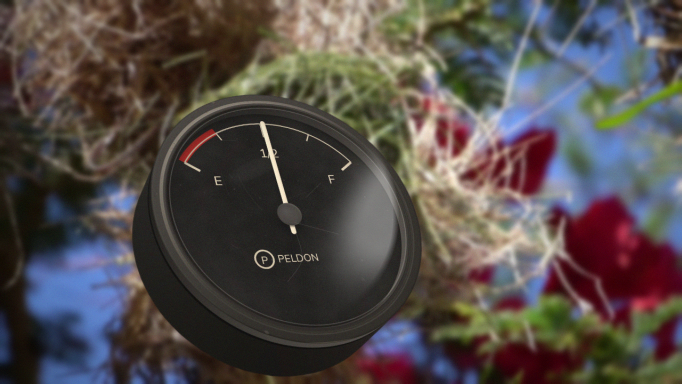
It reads 0.5
